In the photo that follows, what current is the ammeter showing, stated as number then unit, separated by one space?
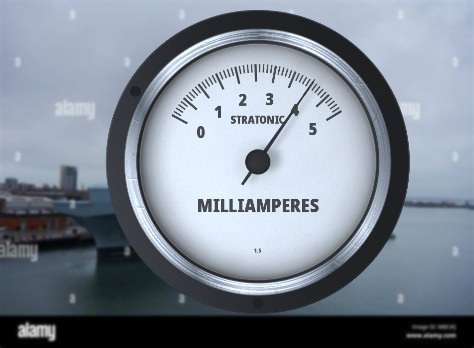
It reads 4 mA
